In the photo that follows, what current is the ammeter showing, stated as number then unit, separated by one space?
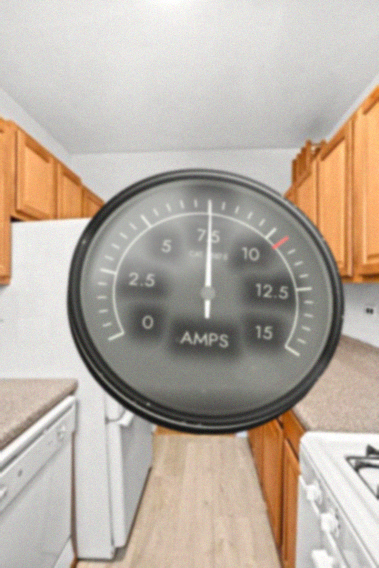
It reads 7.5 A
